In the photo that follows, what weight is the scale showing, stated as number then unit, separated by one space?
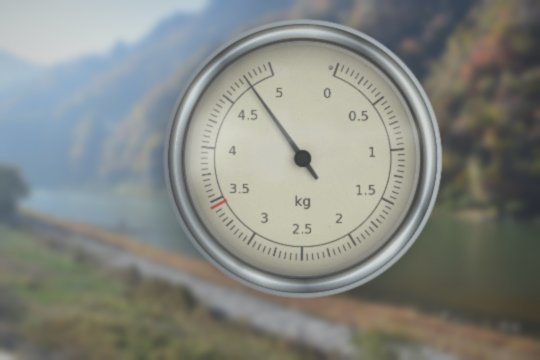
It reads 4.75 kg
